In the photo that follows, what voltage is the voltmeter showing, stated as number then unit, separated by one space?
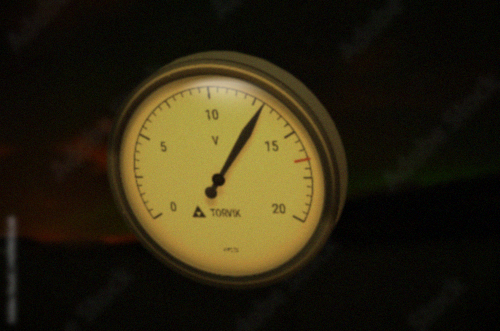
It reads 13 V
